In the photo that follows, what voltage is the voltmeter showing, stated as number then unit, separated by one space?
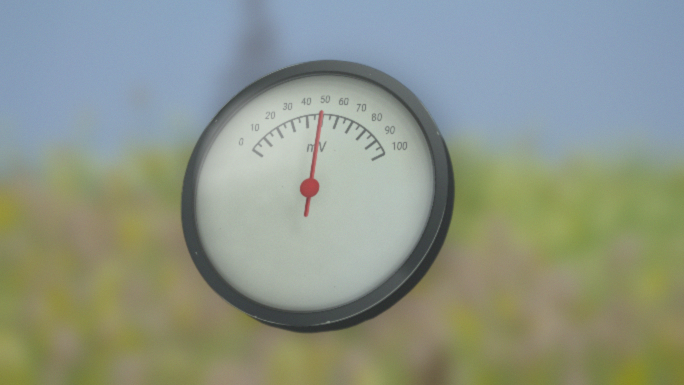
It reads 50 mV
